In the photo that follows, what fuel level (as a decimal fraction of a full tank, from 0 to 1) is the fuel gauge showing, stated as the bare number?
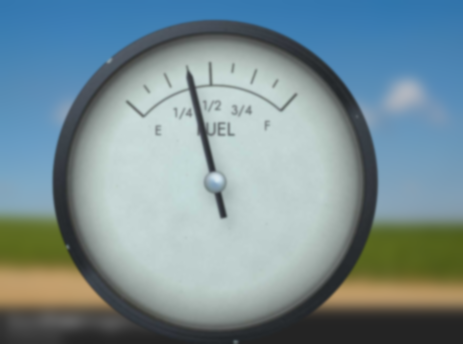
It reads 0.375
